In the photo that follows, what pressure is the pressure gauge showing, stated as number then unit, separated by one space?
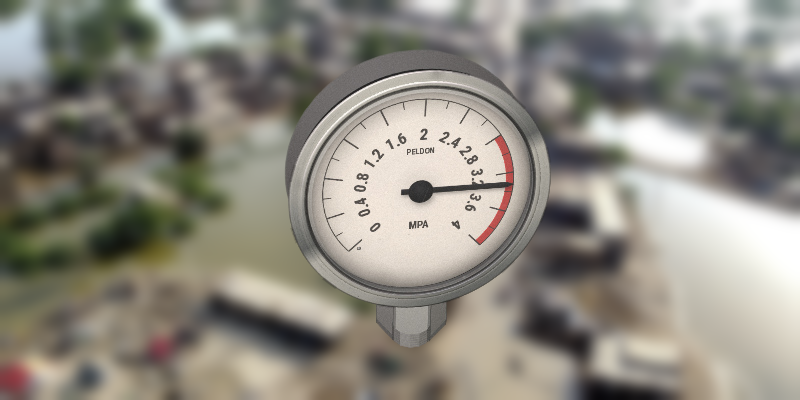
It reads 3.3 MPa
